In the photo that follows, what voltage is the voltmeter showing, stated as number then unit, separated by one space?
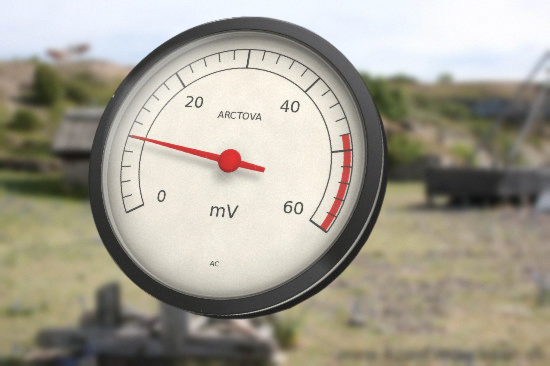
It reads 10 mV
